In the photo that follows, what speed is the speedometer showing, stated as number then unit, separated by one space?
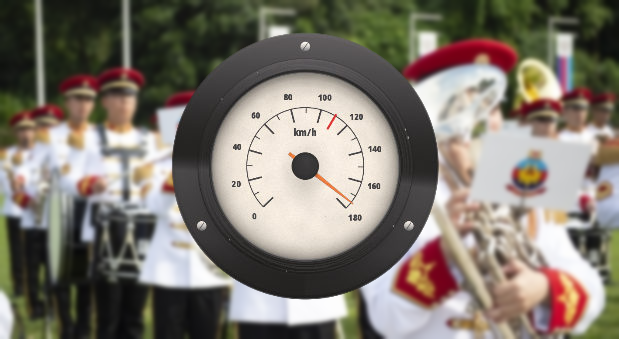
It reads 175 km/h
